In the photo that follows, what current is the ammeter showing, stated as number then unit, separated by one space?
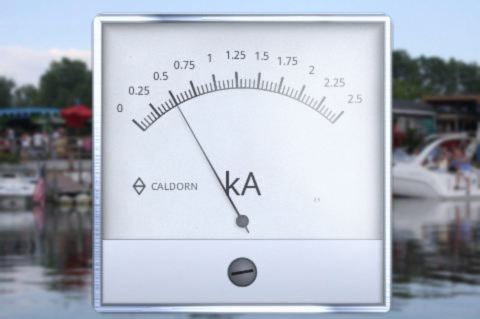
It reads 0.5 kA
